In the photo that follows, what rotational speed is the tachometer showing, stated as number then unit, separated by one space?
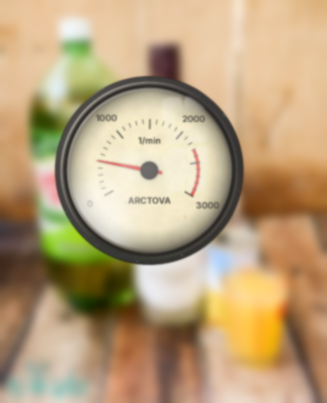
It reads 500 rpm
